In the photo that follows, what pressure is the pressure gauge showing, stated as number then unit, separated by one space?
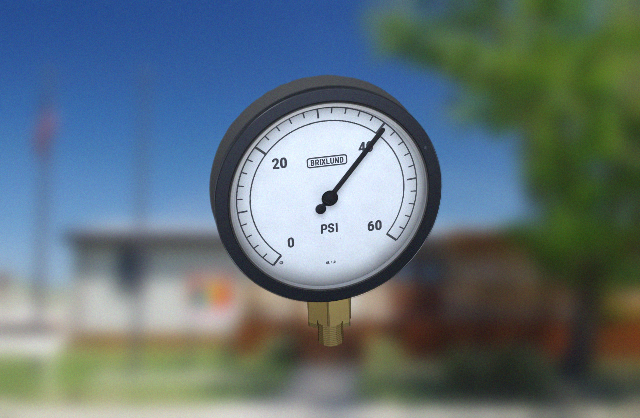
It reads 40 psi
